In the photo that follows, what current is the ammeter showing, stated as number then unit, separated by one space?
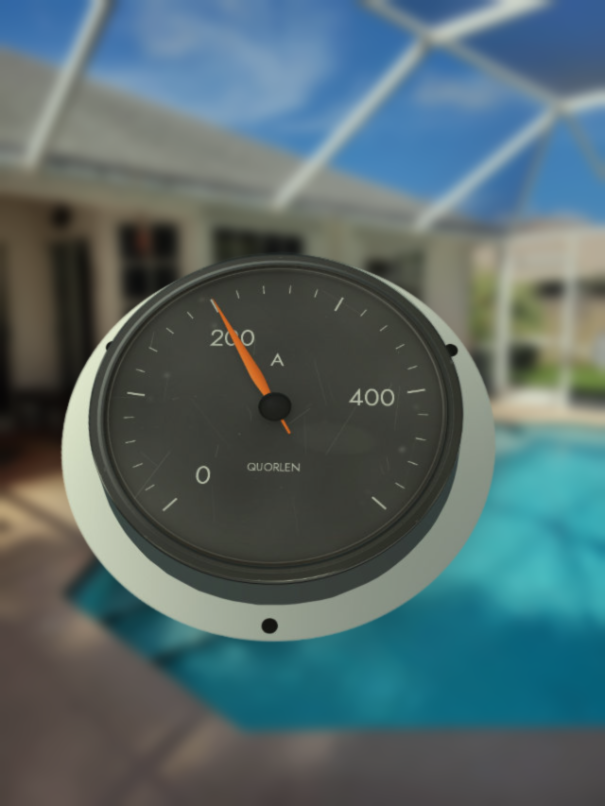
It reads 200 A
